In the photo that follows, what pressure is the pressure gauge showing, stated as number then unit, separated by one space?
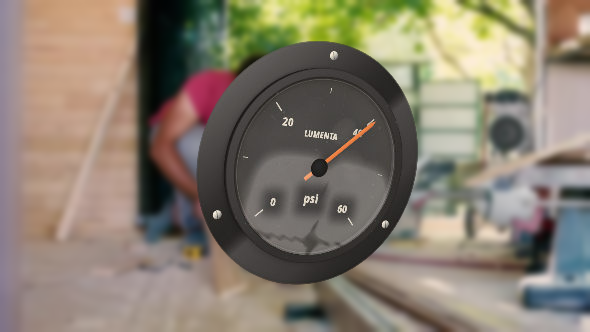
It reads 40 psi
